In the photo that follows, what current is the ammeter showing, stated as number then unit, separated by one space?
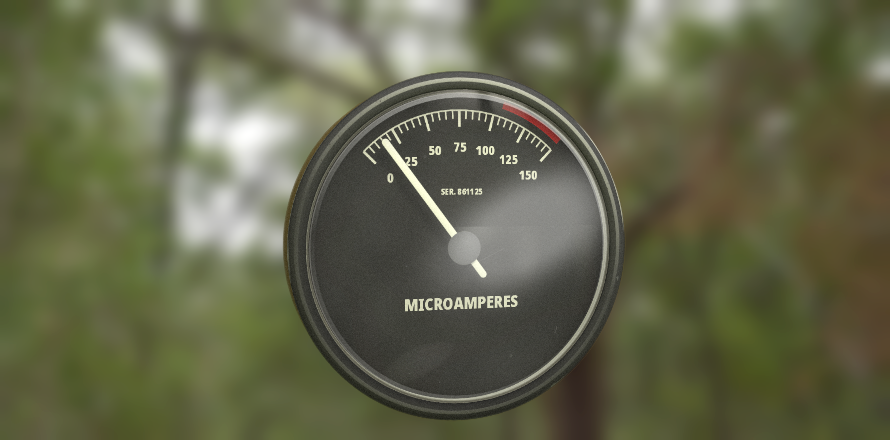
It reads 15 µA
